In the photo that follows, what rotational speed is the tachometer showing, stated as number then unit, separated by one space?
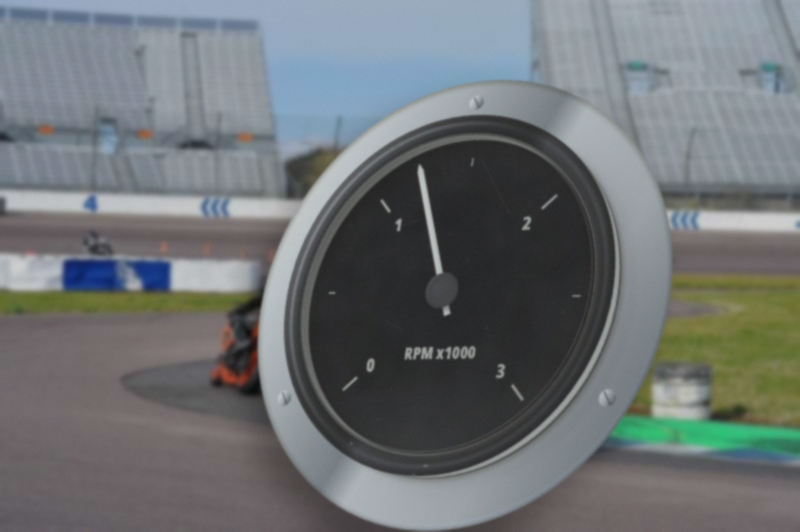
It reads 1250 rpm
